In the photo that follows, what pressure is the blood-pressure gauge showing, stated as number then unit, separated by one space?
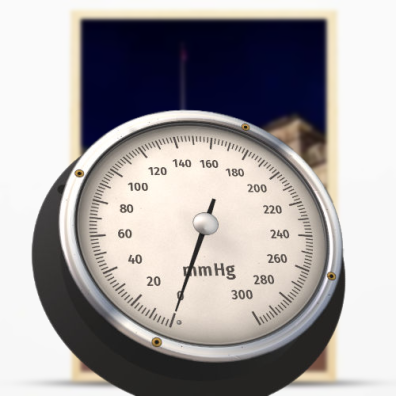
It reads 0 mmHg
